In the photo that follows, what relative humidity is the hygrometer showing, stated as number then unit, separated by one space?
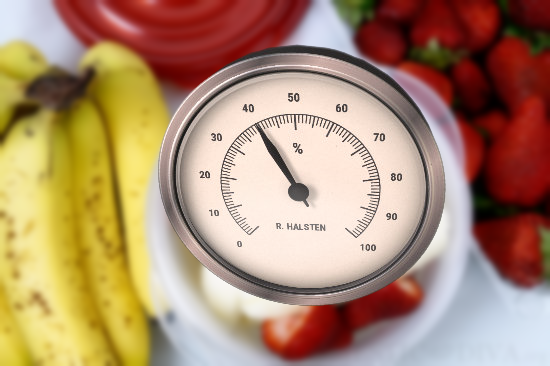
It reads 40 %
